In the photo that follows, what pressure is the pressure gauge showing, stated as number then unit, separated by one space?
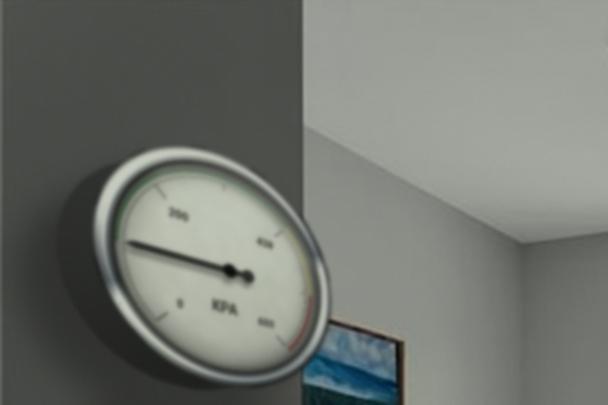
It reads 100 kPa
